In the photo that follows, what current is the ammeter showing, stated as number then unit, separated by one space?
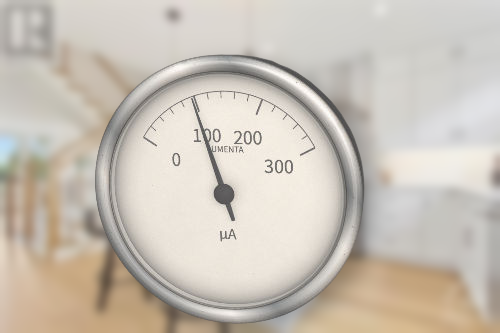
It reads 100 µA
